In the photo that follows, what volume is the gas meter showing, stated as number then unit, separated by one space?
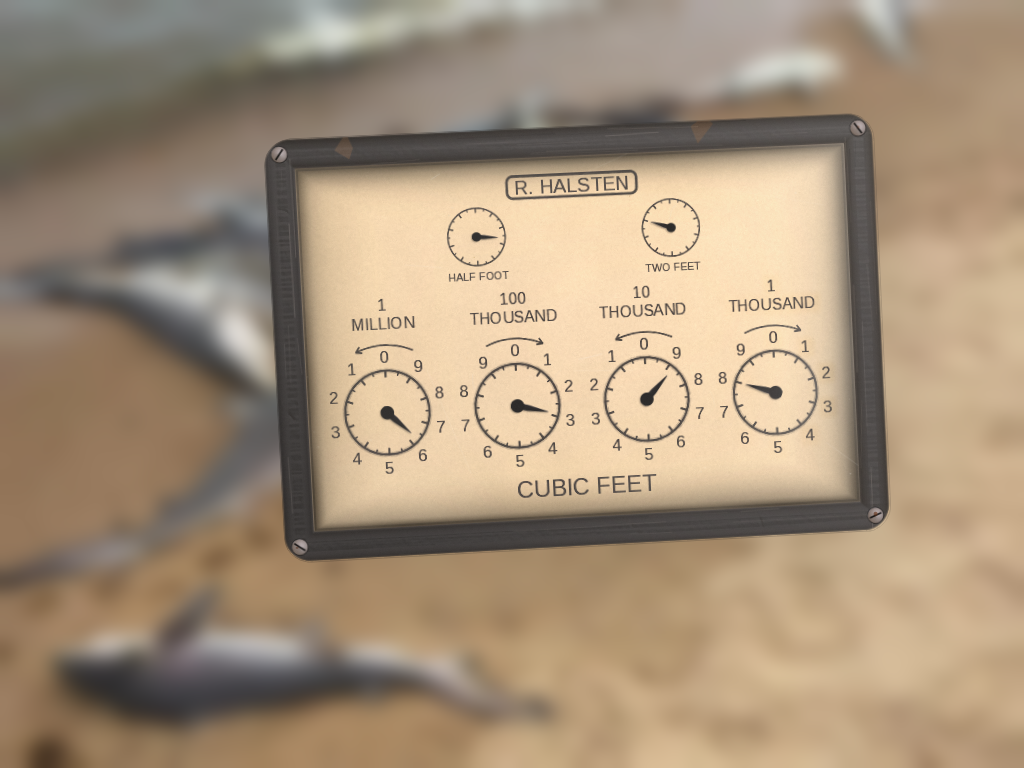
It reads 628800 ft³
